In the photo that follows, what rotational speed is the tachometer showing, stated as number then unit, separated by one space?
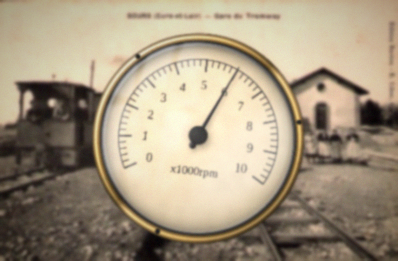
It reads 6000 rpm
